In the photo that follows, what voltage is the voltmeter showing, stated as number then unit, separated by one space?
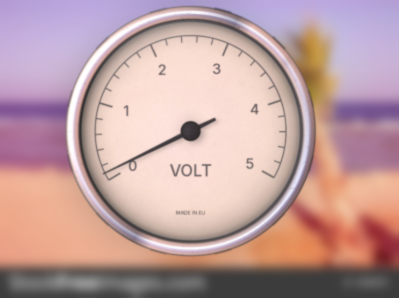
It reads 0.1 V
